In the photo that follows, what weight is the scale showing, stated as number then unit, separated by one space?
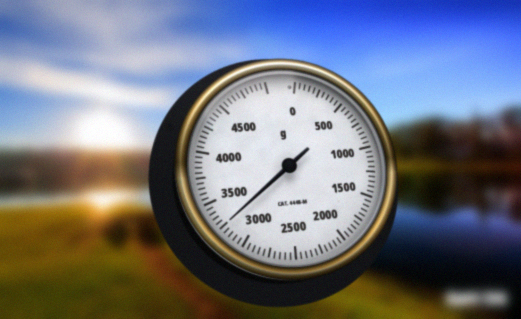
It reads 3250 g
